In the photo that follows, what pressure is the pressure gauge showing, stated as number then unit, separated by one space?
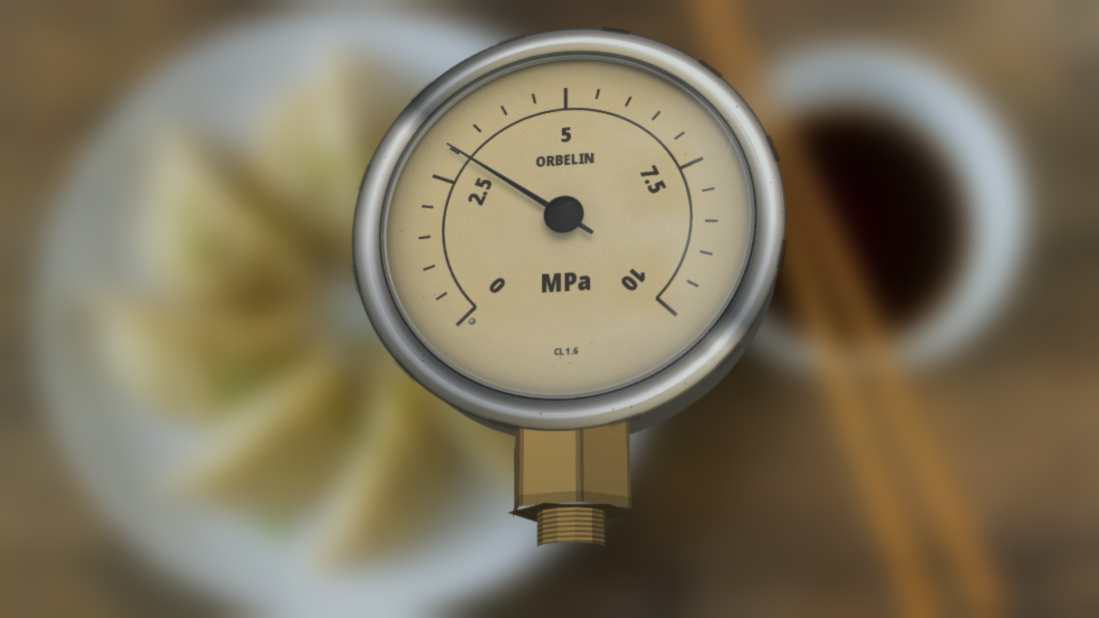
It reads 3 MPa
